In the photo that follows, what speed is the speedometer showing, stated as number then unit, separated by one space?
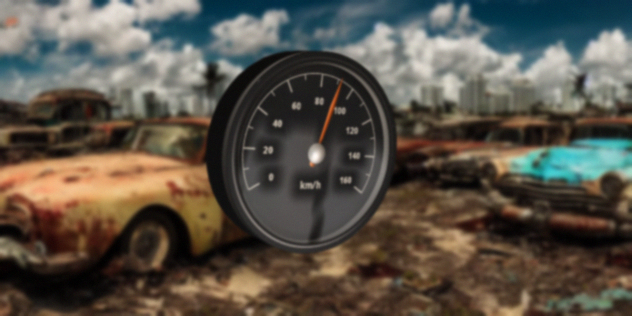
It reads 90 km/h
